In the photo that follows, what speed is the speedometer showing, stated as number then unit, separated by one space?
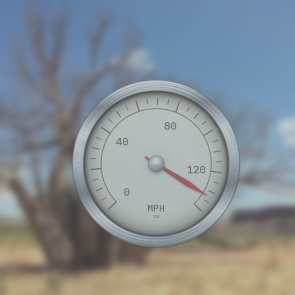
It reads 132.5 mph
